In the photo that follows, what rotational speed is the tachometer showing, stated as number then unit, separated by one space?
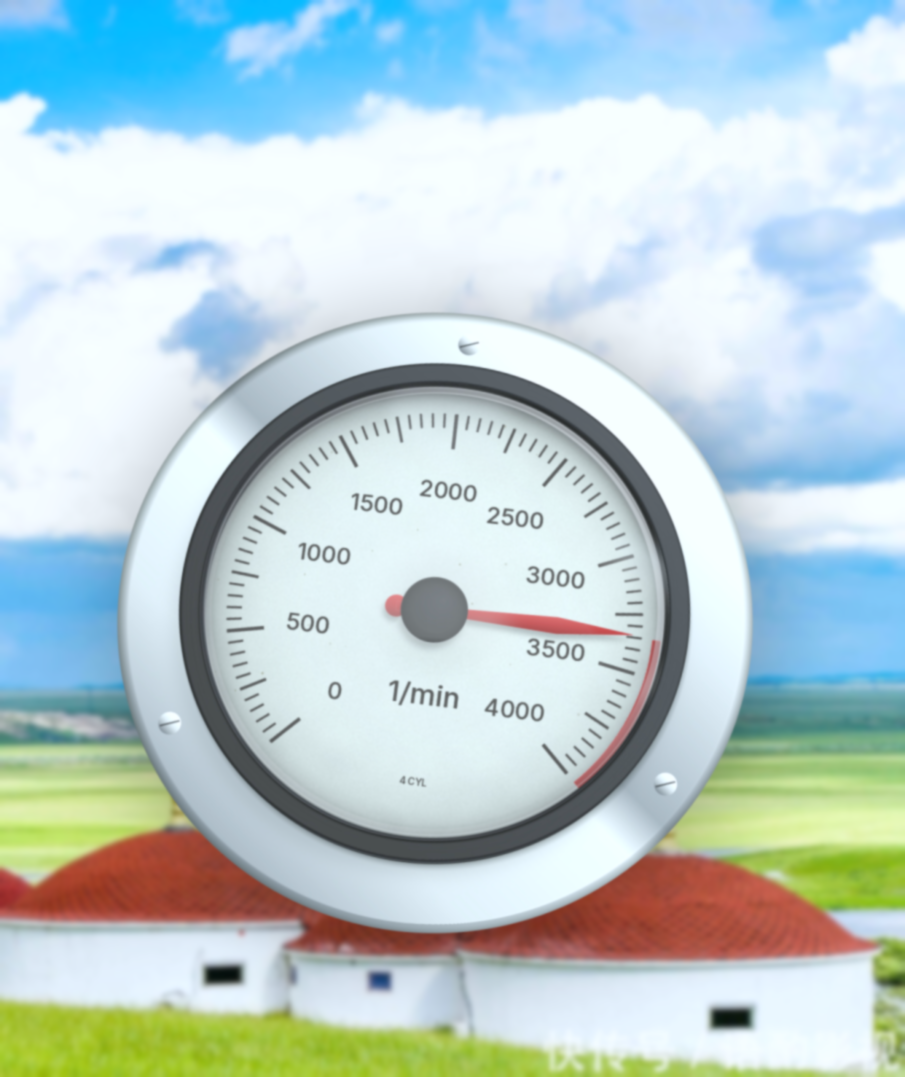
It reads 3350 rpm
